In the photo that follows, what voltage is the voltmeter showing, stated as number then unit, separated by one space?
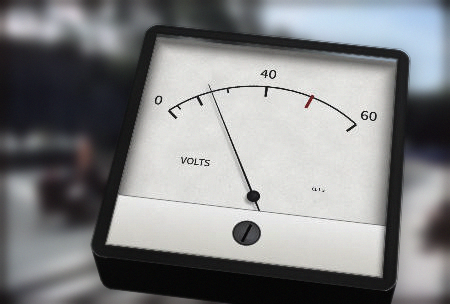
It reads 25 V
